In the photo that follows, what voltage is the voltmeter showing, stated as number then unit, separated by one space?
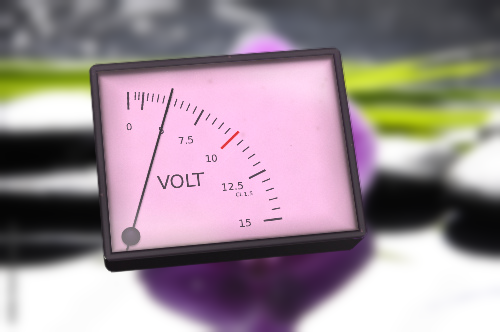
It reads 5 V
